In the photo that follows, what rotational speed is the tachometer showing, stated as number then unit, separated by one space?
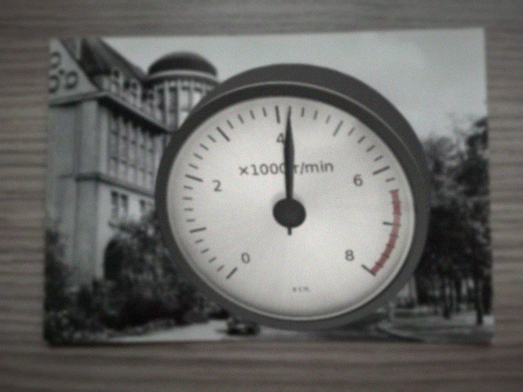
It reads 4200 rpm
